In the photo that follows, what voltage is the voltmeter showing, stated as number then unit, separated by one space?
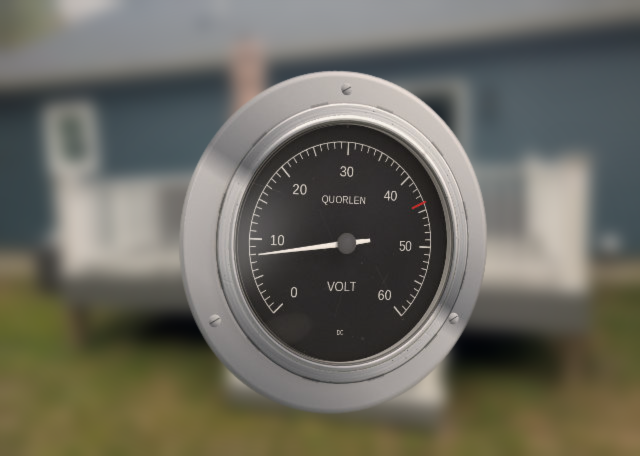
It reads 8 V
